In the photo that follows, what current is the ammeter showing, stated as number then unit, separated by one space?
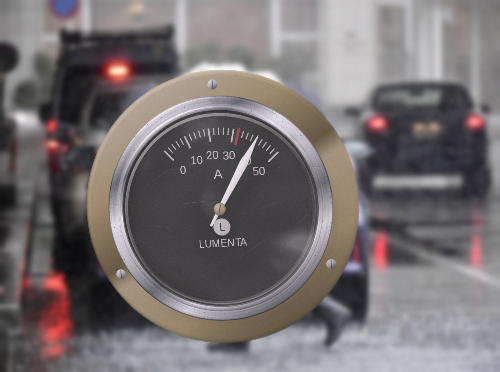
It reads 40 A
